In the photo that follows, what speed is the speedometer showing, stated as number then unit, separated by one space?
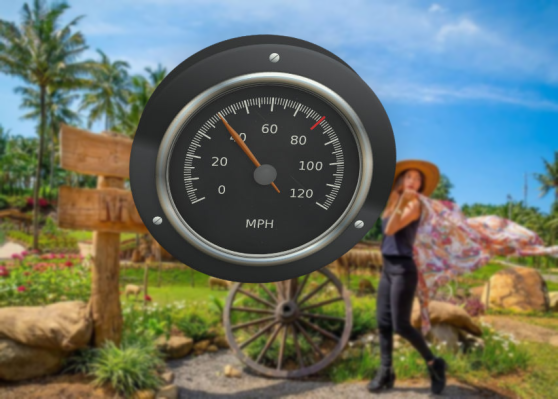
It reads 40 mph
